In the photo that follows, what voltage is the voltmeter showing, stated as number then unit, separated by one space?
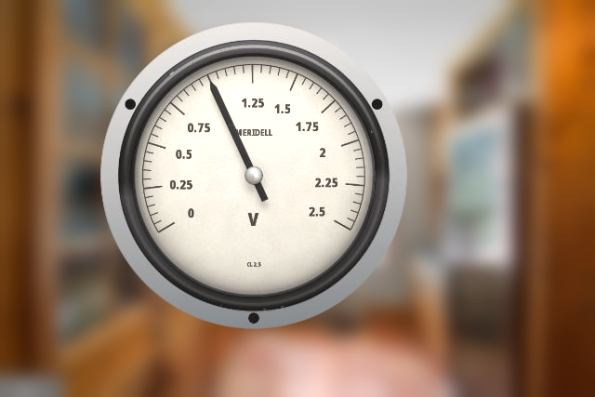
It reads 1 V
